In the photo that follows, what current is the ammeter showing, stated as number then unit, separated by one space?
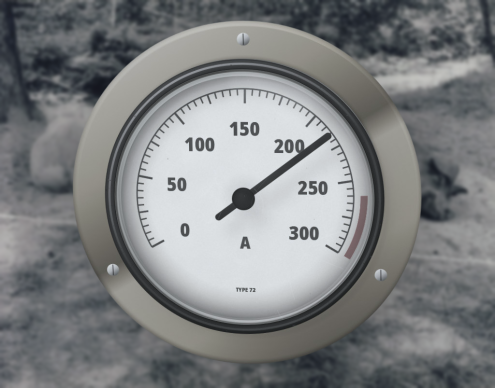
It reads 215 A
